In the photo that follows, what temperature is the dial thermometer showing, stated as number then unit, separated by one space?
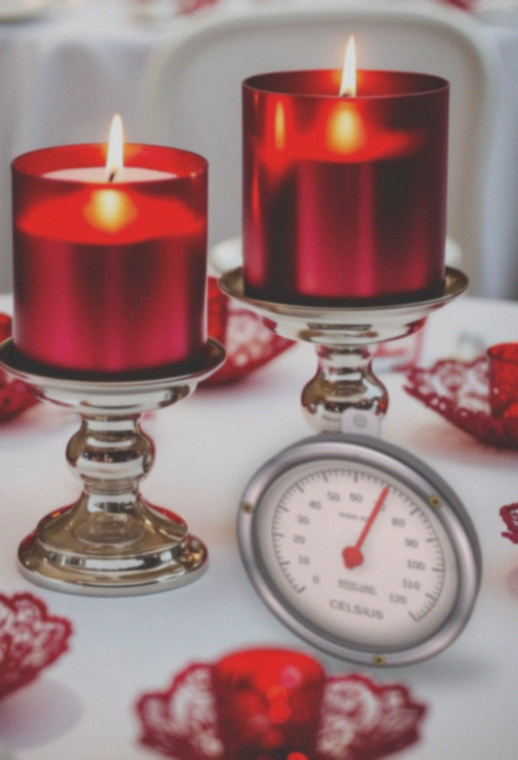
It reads 70 °C
